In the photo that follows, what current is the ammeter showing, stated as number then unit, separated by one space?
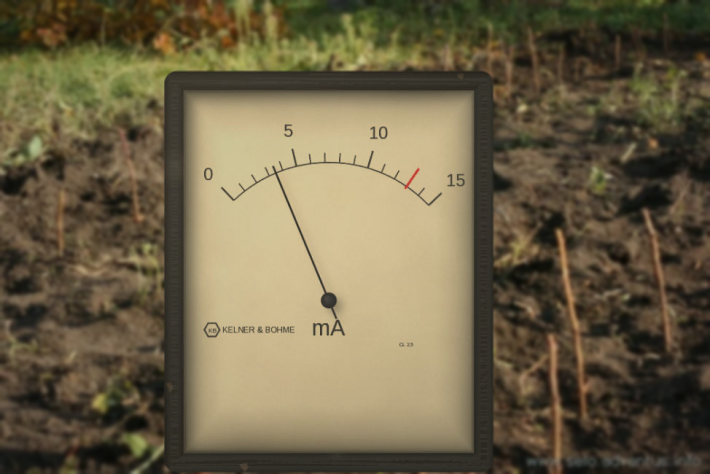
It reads 3.5 mA
